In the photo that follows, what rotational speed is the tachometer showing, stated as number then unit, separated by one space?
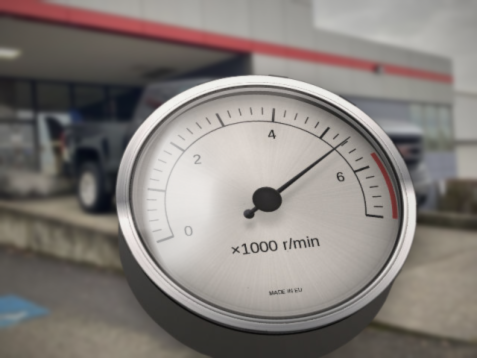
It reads 5400 rpm
